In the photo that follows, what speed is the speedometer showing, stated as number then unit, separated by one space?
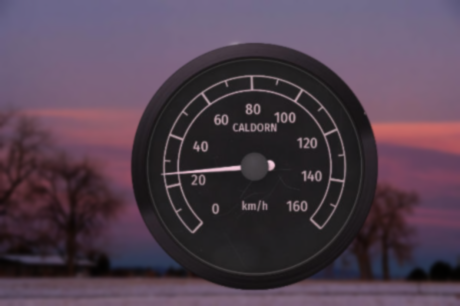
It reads 25 km/h
